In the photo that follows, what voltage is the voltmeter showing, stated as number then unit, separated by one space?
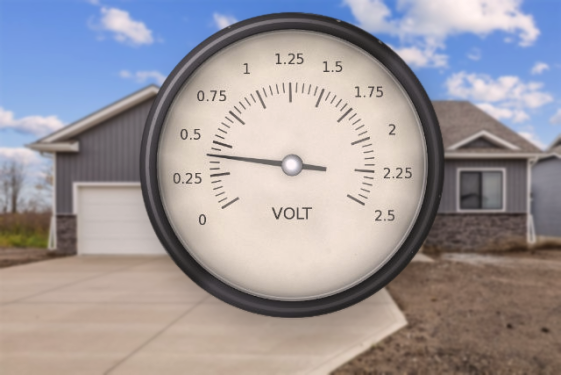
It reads 0.4 V
